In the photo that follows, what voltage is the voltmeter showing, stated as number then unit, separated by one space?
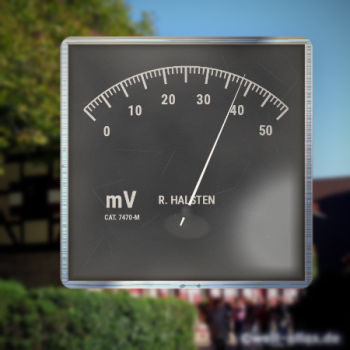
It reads 38 mV
